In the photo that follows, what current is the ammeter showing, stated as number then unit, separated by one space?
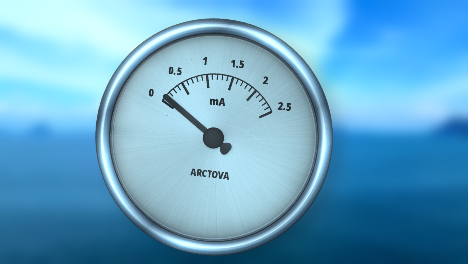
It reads 0.1 mA
